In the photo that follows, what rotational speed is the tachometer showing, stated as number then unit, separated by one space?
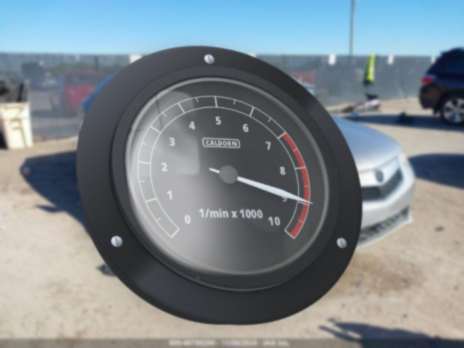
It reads 9000 rpm
